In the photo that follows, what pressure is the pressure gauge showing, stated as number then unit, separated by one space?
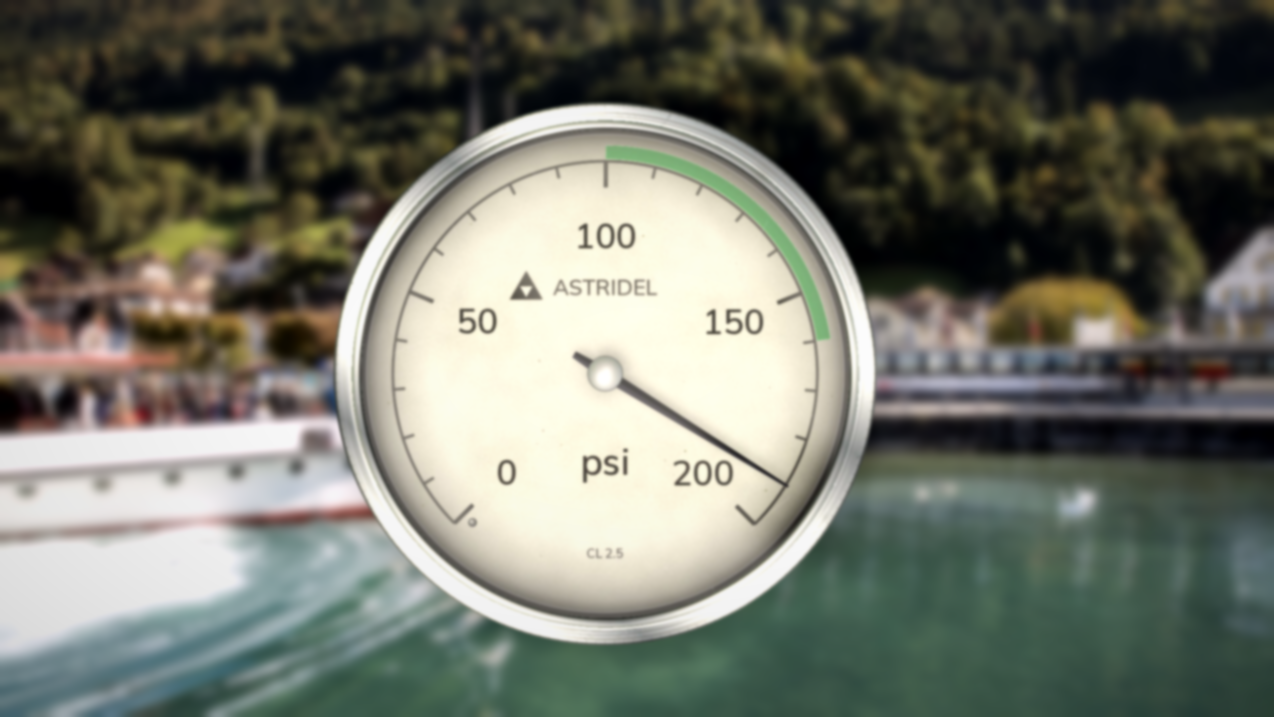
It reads 190 psi
